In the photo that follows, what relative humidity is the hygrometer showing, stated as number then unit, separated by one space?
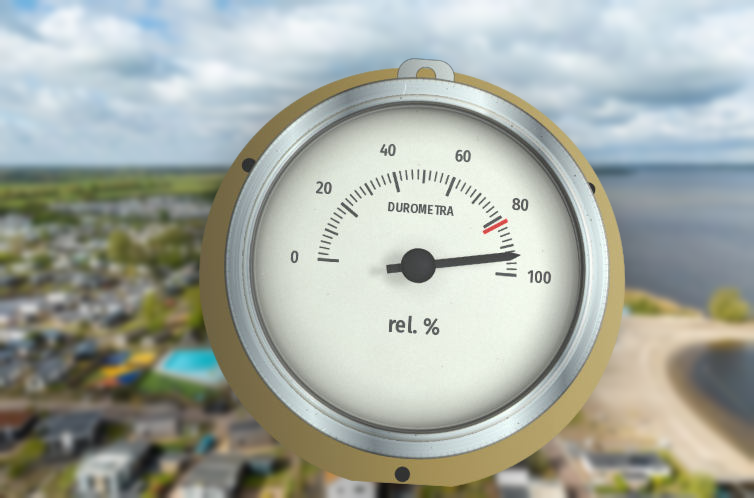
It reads 94 %
